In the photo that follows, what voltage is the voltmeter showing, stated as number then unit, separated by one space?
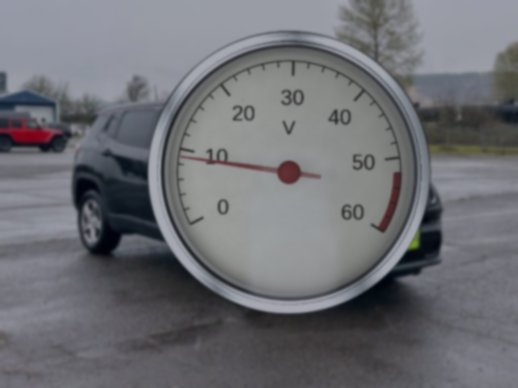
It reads 9 V
